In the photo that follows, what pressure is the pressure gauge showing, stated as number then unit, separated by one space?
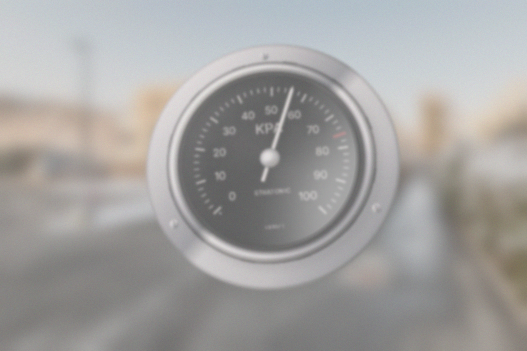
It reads 56 kPa
